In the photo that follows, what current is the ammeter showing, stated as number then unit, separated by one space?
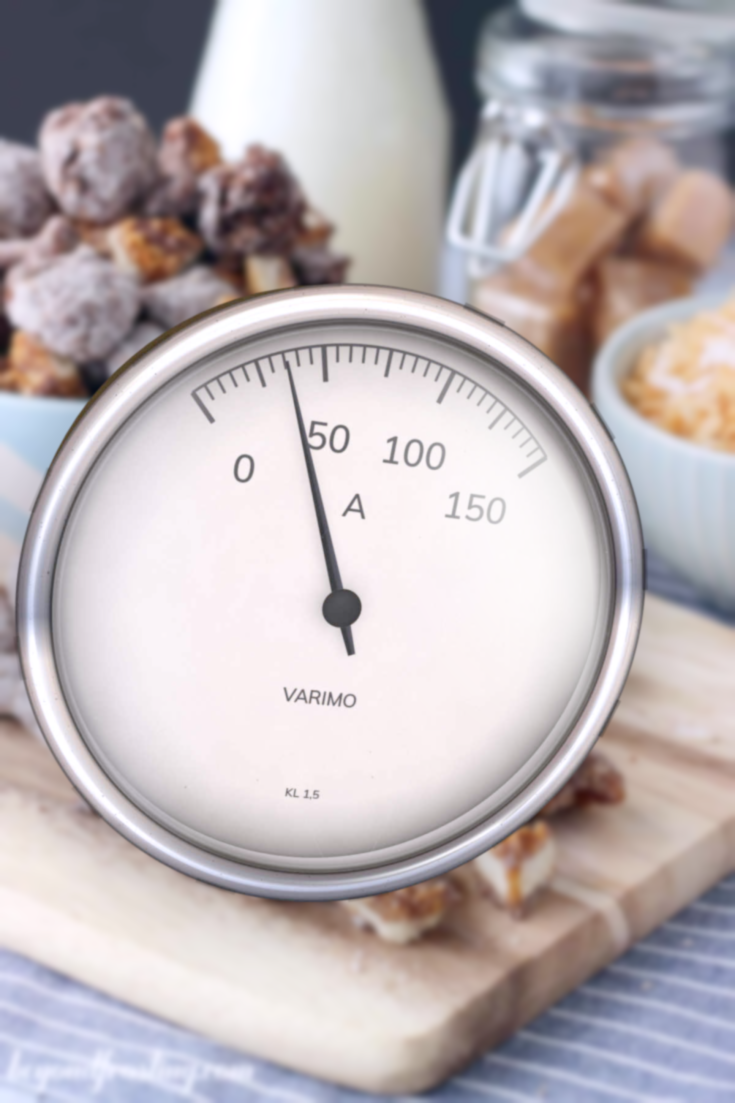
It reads 35 A
